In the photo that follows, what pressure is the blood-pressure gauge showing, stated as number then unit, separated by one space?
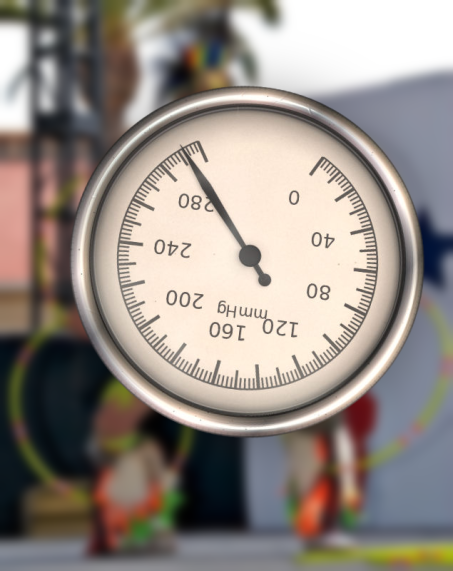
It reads 292 mmHg
